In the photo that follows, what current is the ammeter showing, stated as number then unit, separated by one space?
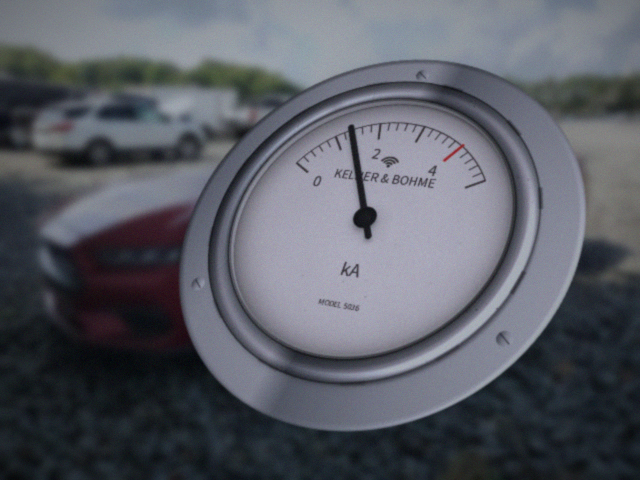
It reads 1.4 kA
